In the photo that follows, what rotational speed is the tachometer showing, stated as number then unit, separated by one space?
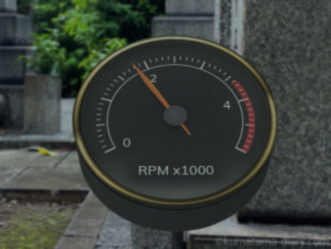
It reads 1800 rpm
